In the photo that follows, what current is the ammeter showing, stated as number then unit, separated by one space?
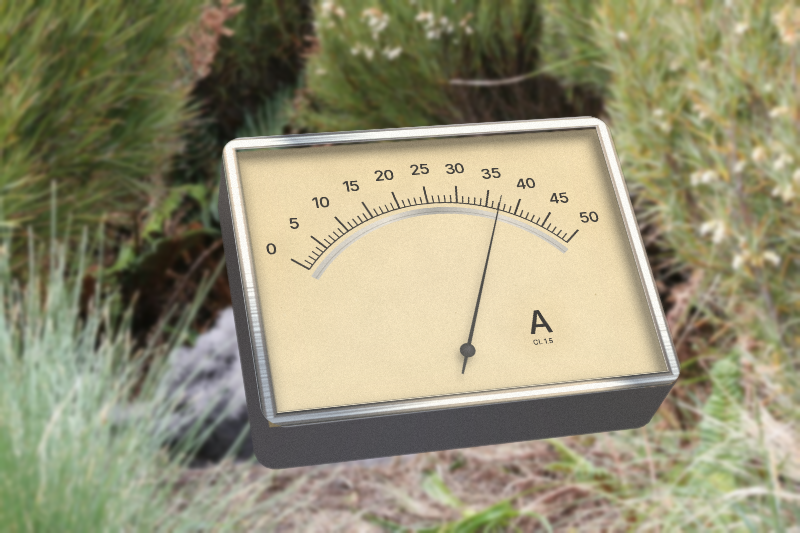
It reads 37 A
